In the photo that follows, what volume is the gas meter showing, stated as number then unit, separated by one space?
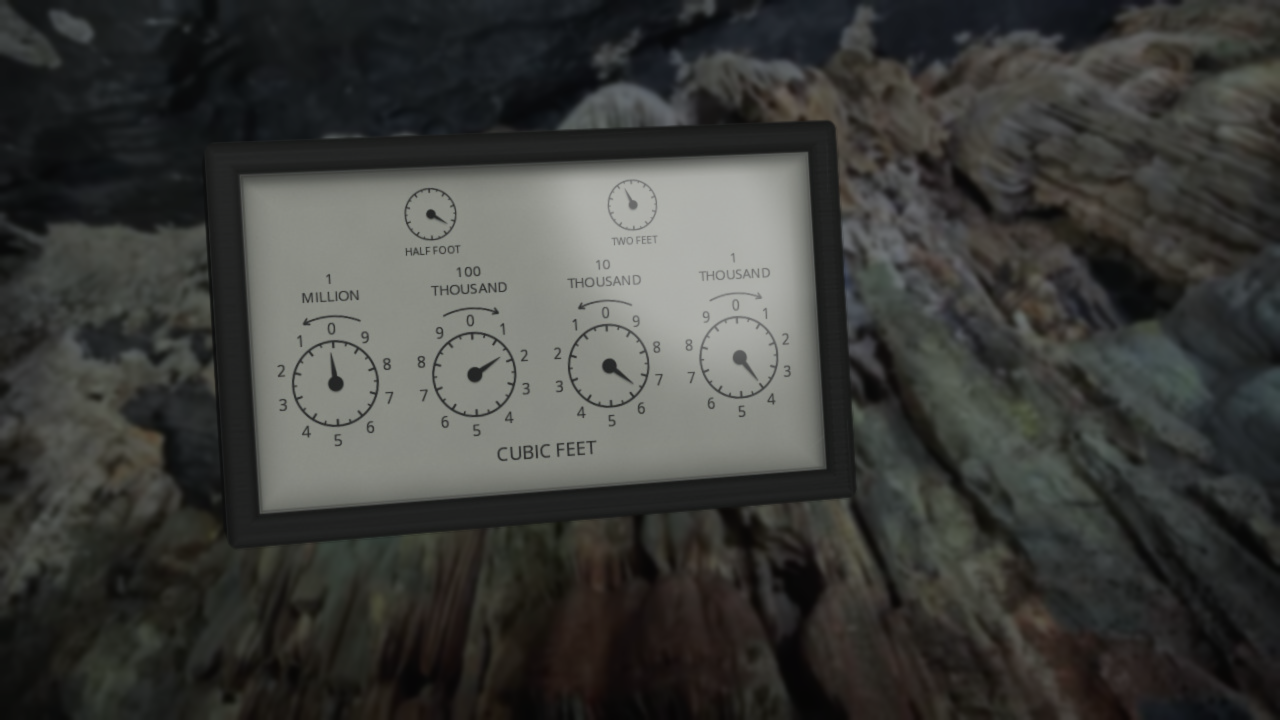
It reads 16400 ft³
